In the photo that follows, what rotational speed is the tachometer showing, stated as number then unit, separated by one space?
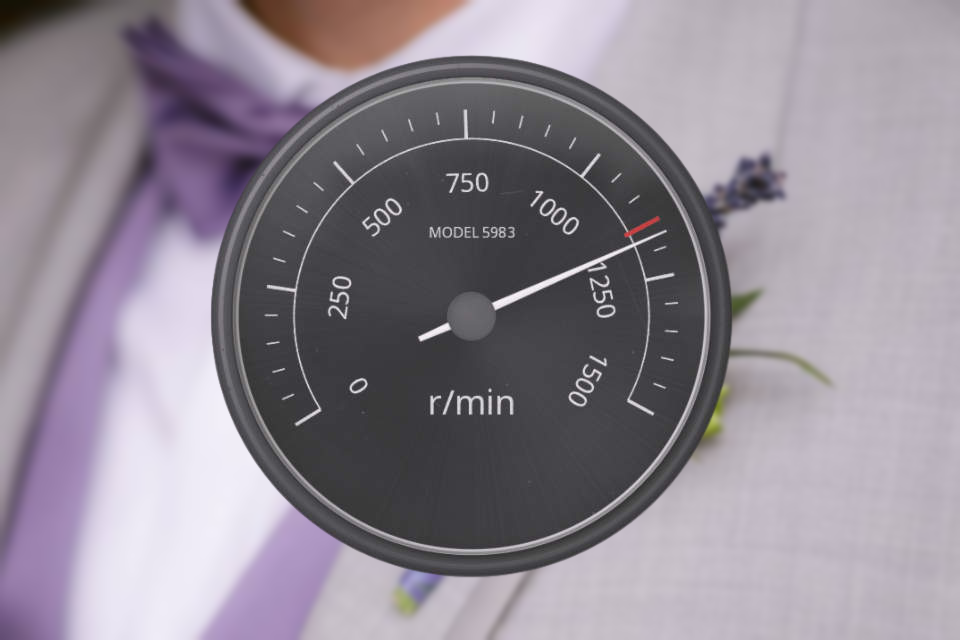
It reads 1175 rpm
